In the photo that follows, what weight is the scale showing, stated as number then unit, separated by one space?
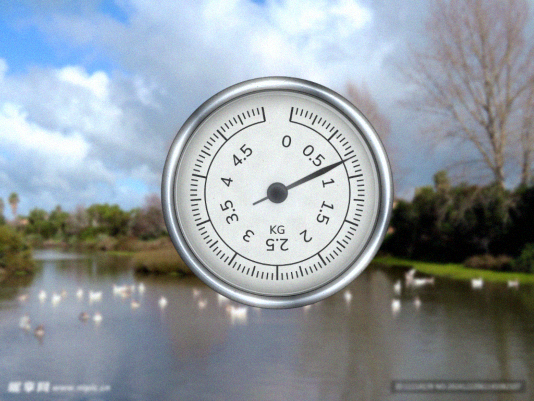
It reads 0.8 kg
